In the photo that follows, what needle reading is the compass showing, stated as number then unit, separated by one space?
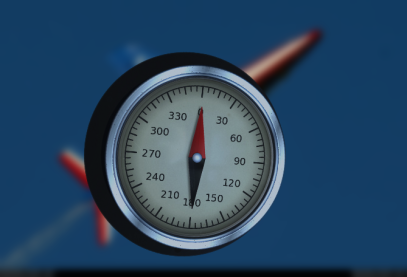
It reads 0 °
